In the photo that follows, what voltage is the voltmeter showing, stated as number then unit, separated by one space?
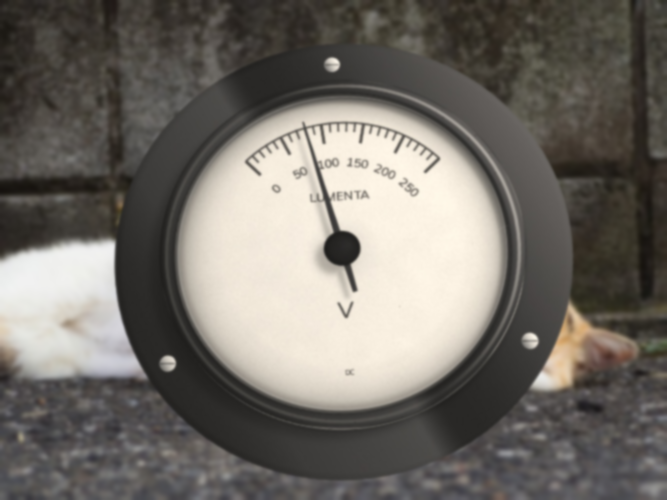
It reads 80 V
